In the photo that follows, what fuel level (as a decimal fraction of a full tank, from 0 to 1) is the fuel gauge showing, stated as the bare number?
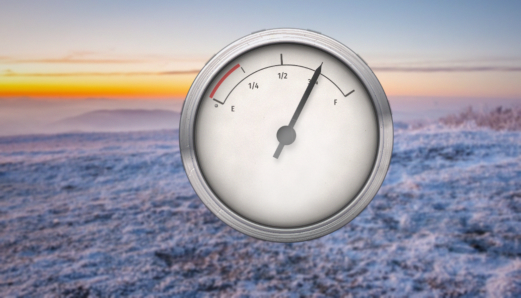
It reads 0.75
